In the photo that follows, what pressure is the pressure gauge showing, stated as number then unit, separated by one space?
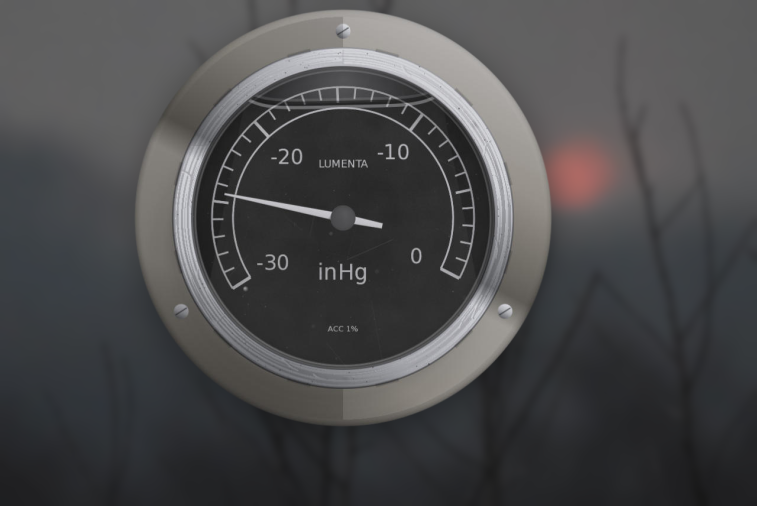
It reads -24.5 inHg
